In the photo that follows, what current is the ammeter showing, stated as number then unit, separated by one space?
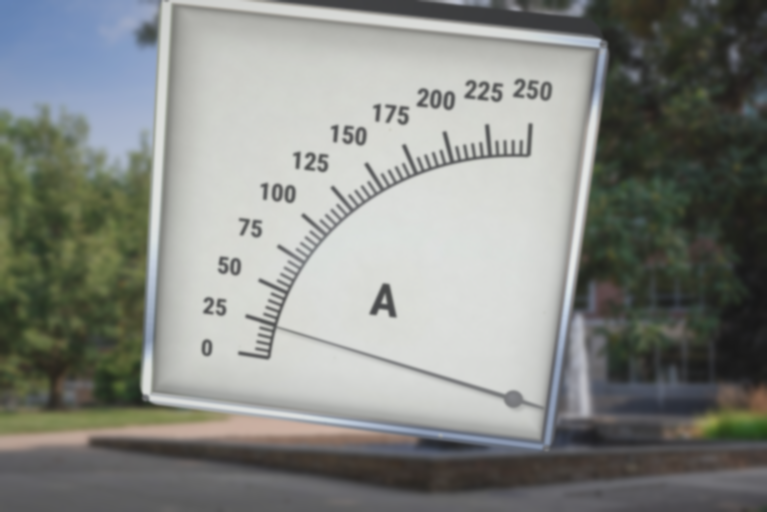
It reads 25 A
